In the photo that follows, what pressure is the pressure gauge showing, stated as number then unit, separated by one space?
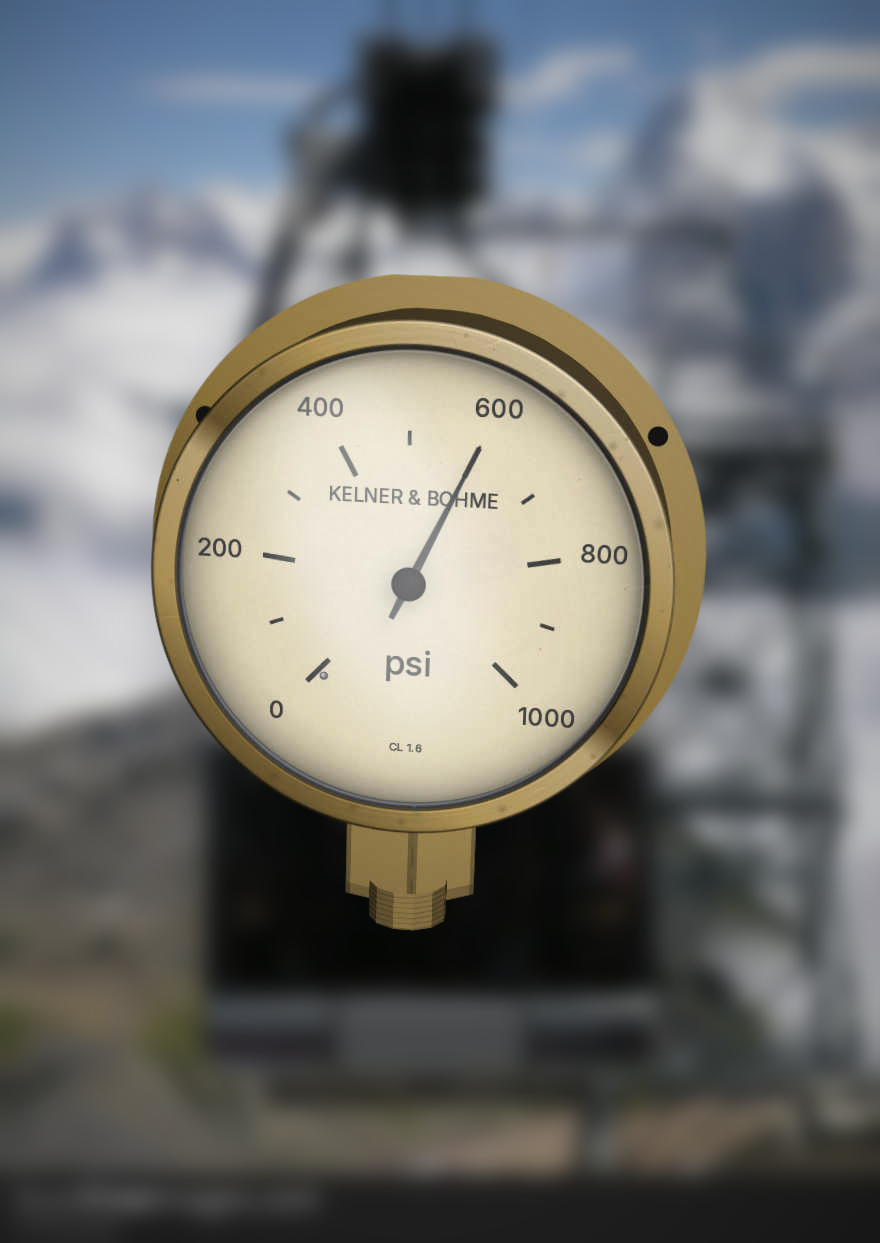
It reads 600 psi
